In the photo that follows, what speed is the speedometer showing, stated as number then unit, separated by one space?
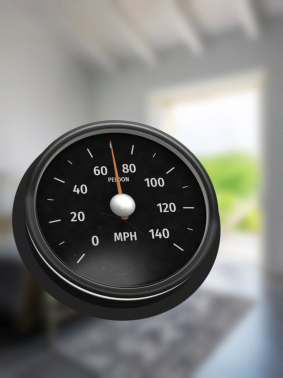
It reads 70 mph
